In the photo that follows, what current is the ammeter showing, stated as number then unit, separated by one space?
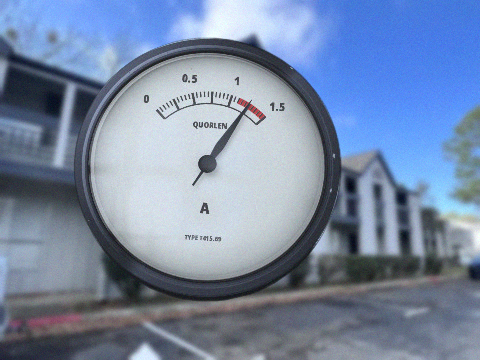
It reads 1.25 A
